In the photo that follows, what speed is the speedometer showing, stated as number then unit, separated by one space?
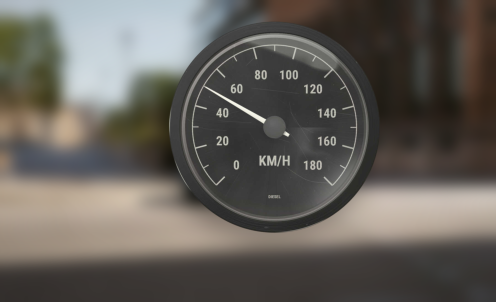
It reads 50 km/h
